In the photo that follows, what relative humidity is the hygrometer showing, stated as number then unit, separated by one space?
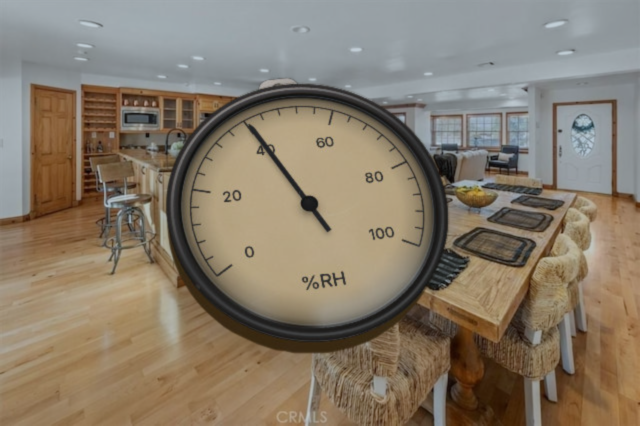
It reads 40 %
